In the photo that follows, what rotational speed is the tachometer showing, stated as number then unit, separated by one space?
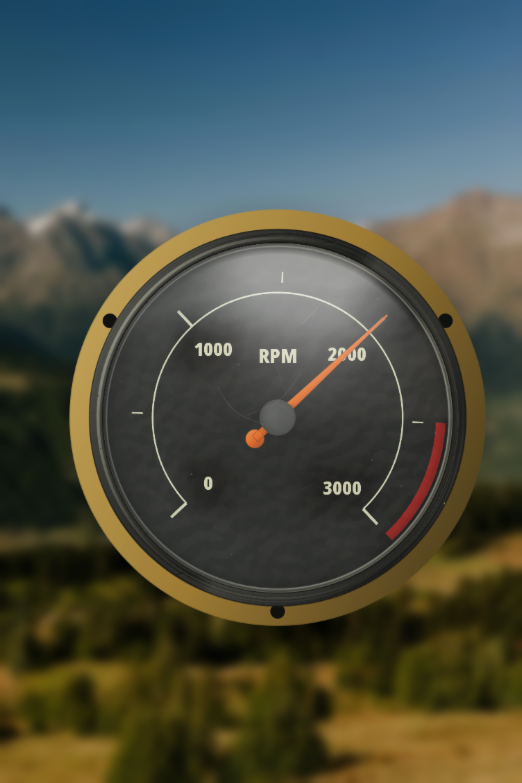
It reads 2000 rpm
